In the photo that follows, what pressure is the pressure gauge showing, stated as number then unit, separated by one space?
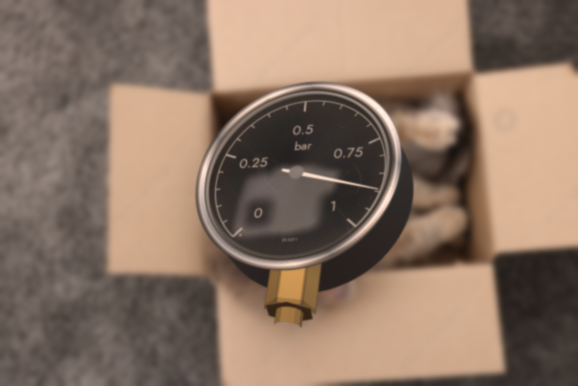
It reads 0.9 bar
